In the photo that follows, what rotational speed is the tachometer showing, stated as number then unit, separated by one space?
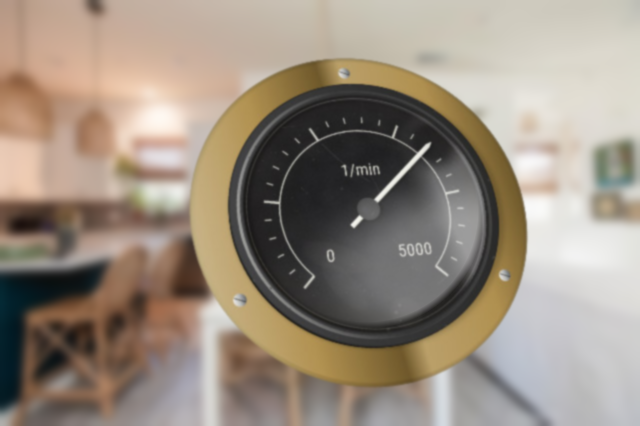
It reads 3400 rpm
